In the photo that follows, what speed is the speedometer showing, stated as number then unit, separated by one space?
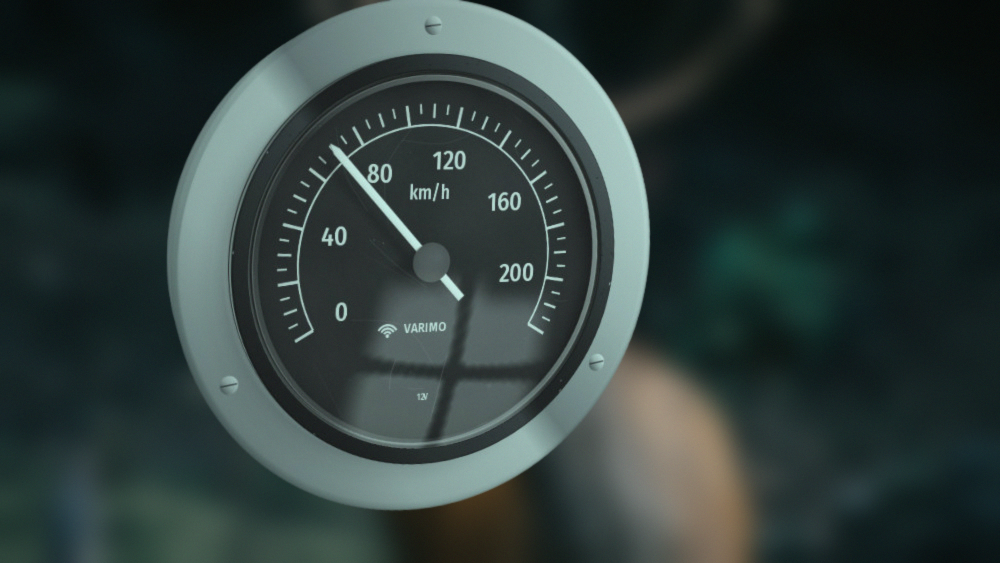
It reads 70 km/h
